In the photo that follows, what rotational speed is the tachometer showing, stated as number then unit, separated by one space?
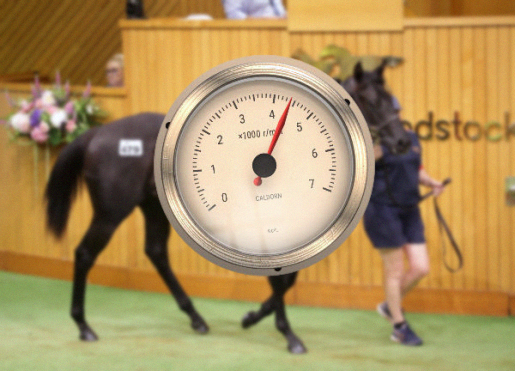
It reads 4400 rpm
